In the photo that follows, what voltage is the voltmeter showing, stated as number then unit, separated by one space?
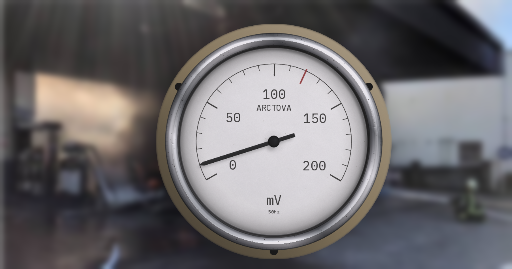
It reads 10 mV
